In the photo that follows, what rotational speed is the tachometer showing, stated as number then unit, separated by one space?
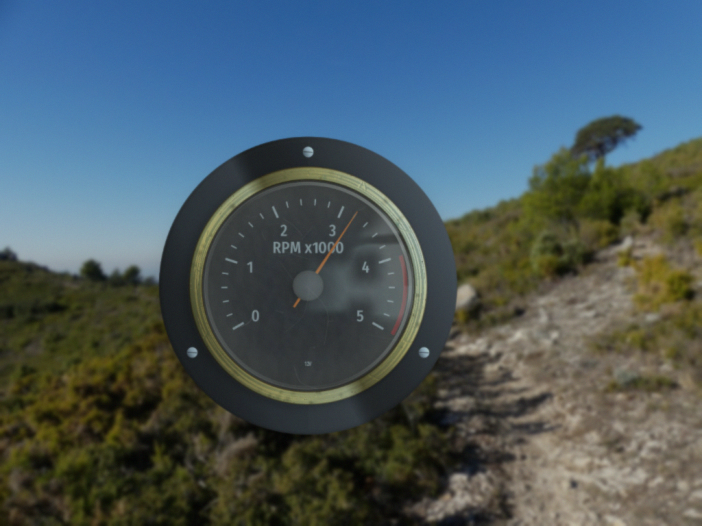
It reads 3200 rpm
